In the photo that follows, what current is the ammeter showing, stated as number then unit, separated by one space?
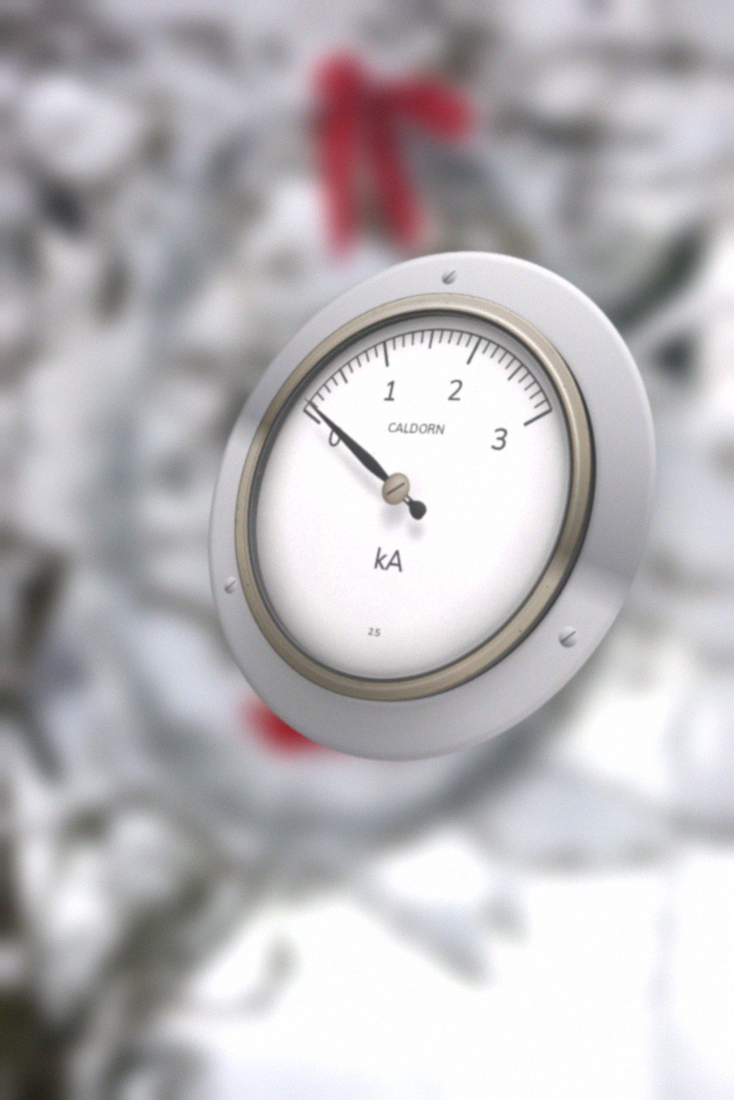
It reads 0.1 kA
